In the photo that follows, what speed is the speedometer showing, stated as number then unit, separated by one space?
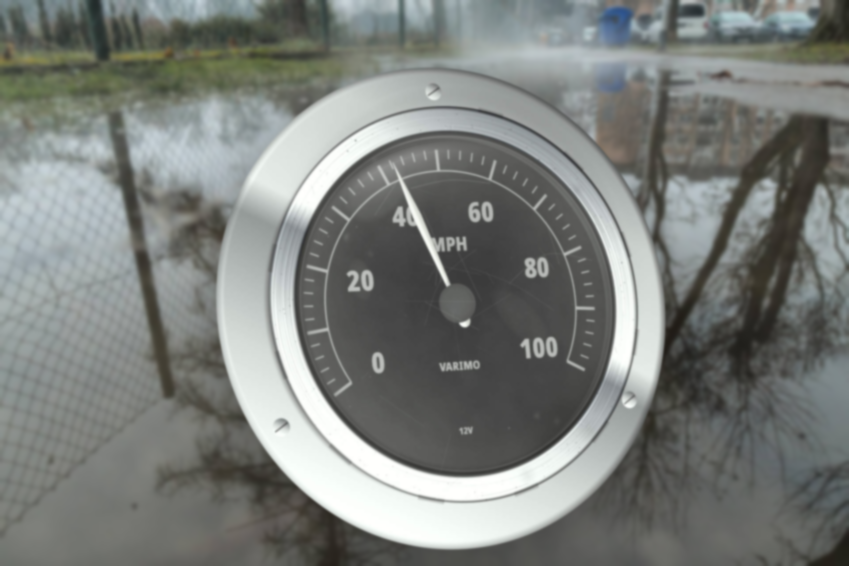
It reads 42 mph
